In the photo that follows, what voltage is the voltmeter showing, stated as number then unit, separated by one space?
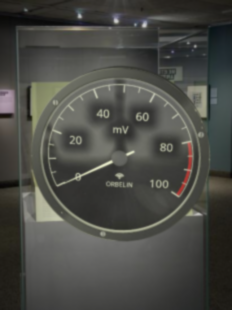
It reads 0 mV
